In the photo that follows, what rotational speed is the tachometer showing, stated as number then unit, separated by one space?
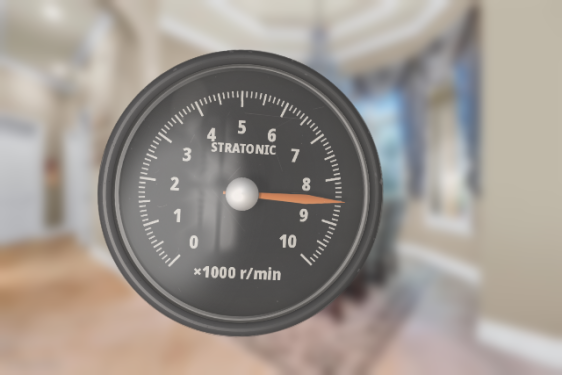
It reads 8500 rpm
